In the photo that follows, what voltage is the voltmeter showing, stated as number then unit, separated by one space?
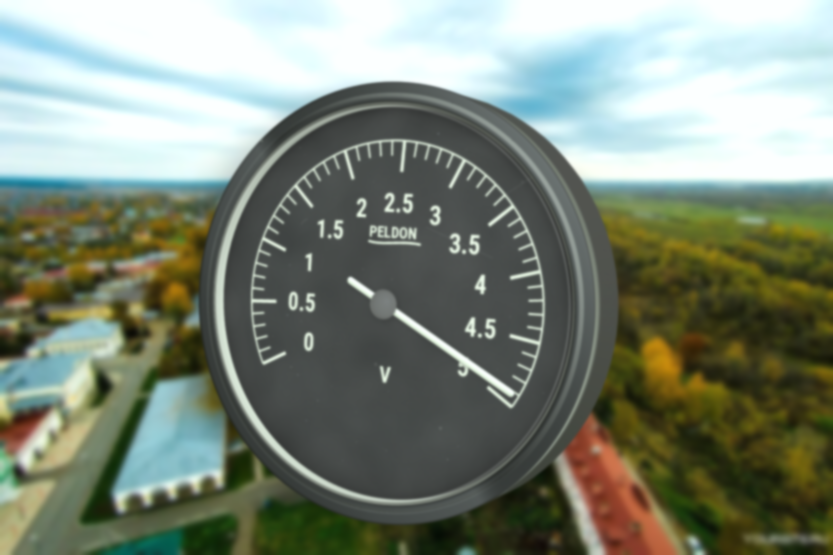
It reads 4.9 V
